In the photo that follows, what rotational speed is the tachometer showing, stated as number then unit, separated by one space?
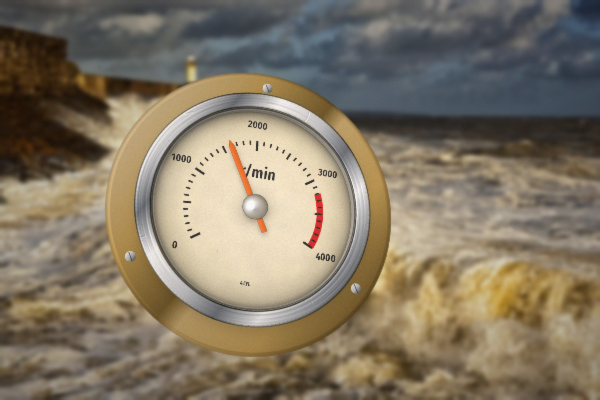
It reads 1600 rpm
